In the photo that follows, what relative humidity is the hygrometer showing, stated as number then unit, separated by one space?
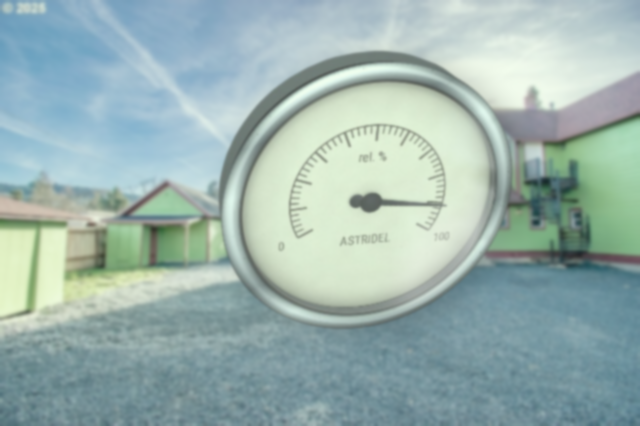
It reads 90 %
